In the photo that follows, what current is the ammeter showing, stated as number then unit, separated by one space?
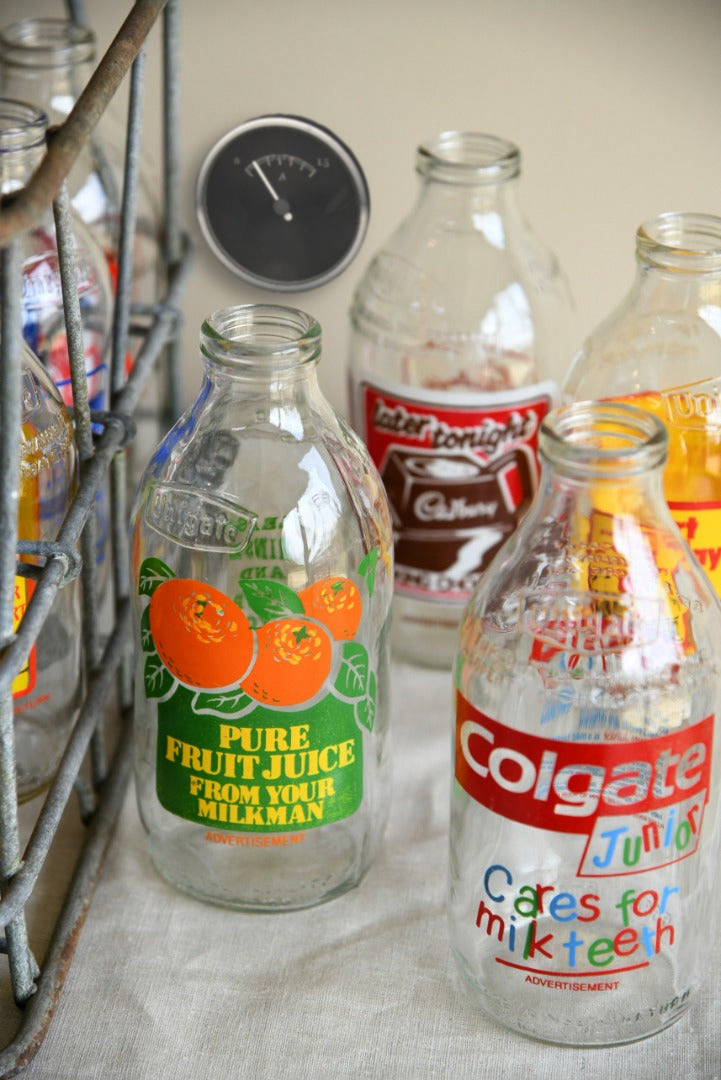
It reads 0.25 A
